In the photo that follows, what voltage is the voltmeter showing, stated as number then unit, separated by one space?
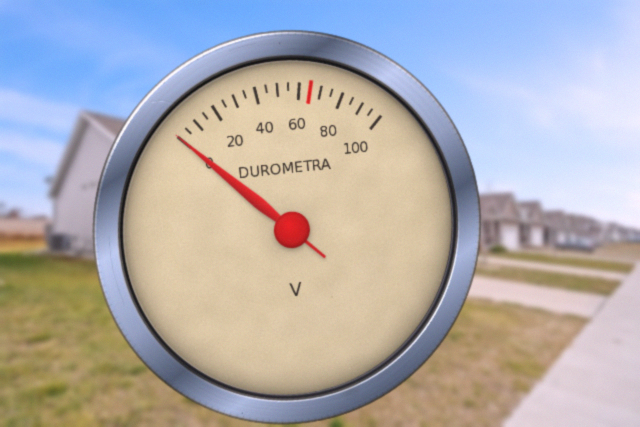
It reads 0 V
